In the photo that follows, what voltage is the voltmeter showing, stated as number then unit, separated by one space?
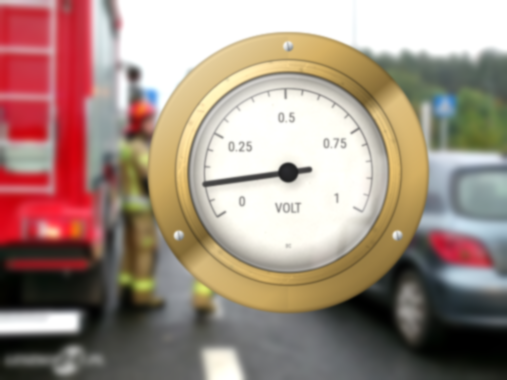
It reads 0.1 V
